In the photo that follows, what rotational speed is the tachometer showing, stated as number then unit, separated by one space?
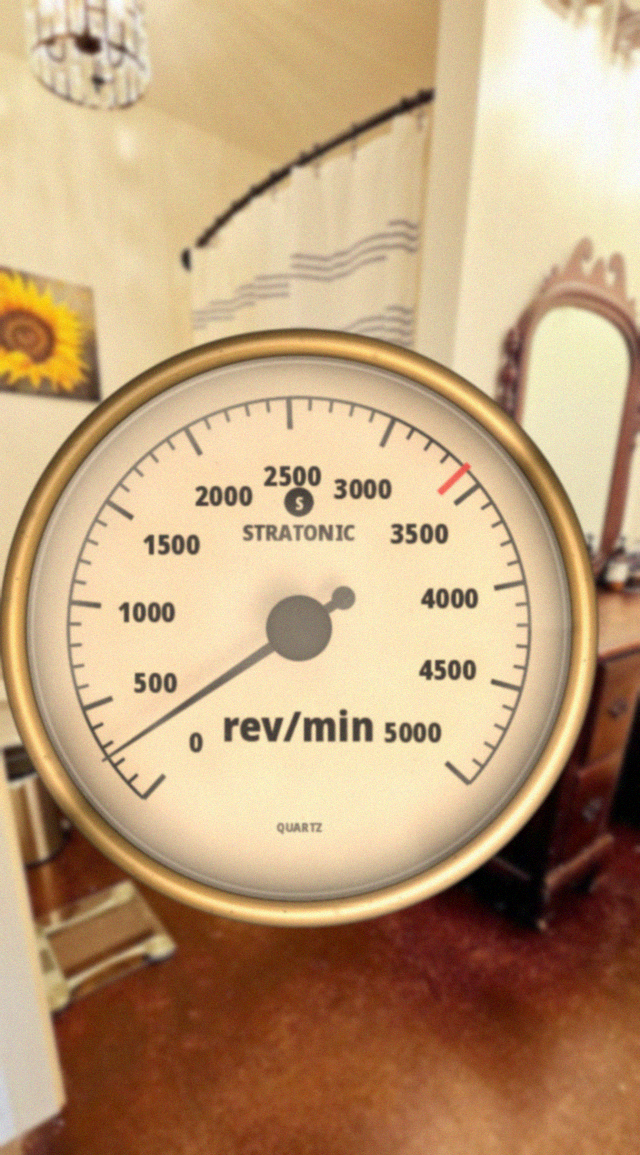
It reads 250 rpm
